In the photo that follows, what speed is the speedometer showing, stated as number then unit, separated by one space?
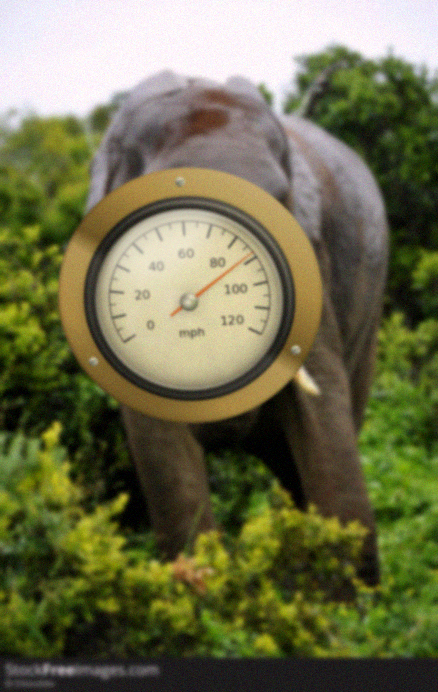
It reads 87.5 mph
